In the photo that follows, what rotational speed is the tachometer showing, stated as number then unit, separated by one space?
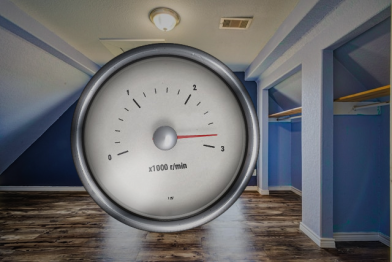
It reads 2800 rpm
